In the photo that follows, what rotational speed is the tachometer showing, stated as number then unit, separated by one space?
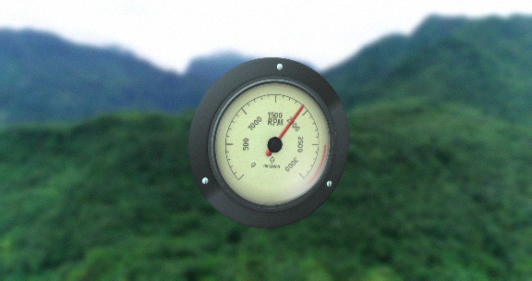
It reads 1900 rpm
